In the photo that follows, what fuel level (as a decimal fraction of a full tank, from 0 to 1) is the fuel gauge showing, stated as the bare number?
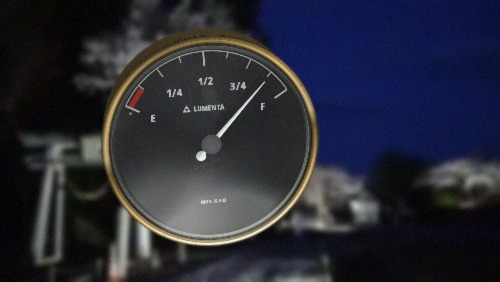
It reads 0.875
